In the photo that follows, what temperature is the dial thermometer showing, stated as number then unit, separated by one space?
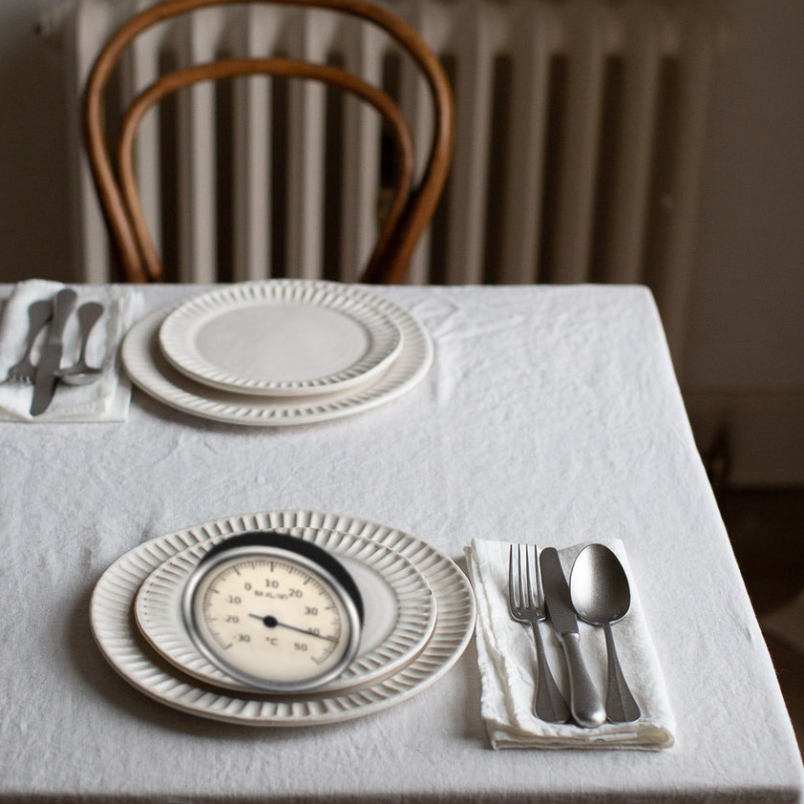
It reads 40 °C
